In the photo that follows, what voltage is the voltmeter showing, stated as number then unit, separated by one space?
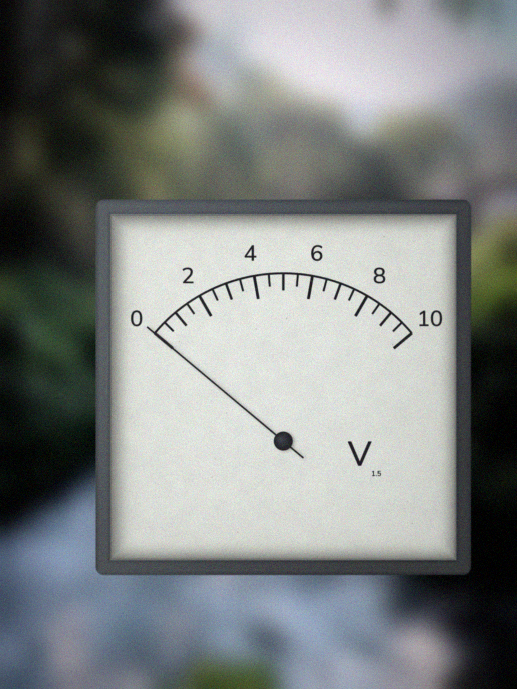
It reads 0 V
